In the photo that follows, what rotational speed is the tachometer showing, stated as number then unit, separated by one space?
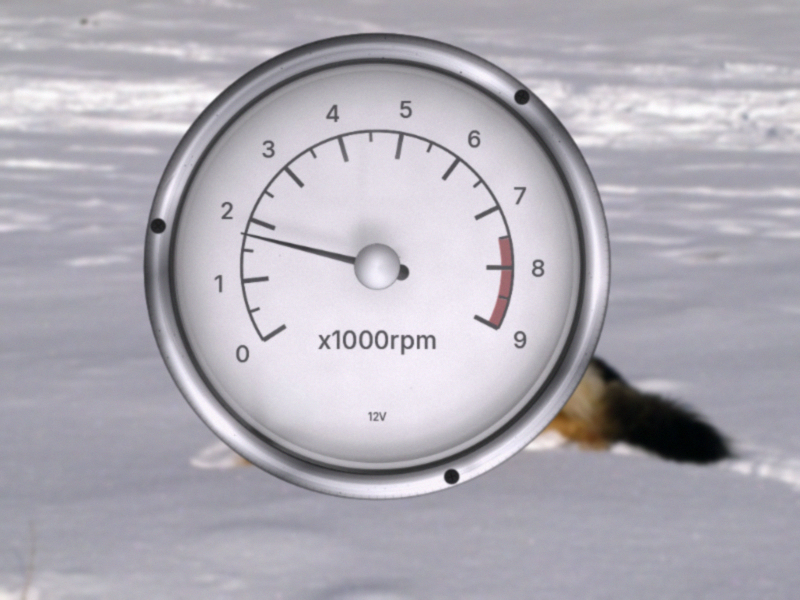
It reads 1750 rpm
